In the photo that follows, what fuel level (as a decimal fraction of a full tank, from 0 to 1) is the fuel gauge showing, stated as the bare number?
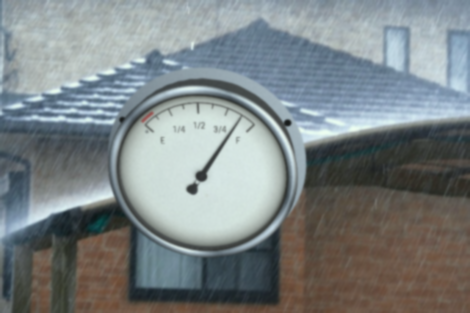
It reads 0.875
